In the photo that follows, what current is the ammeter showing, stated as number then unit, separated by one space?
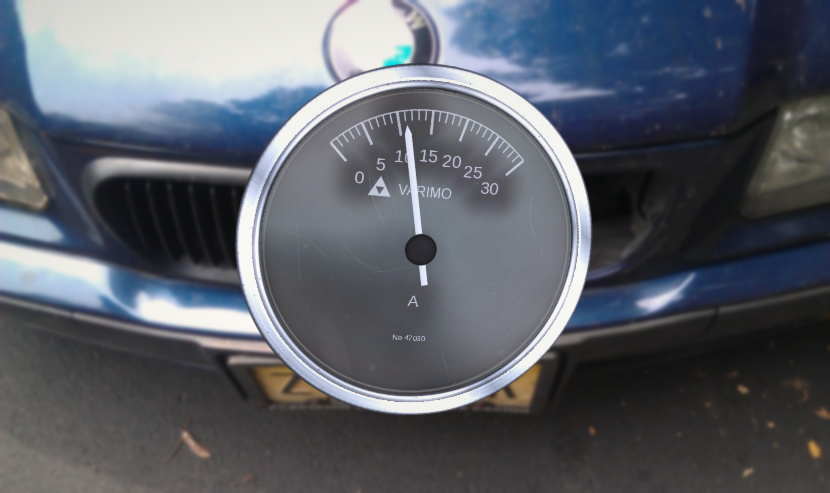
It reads 11 A
